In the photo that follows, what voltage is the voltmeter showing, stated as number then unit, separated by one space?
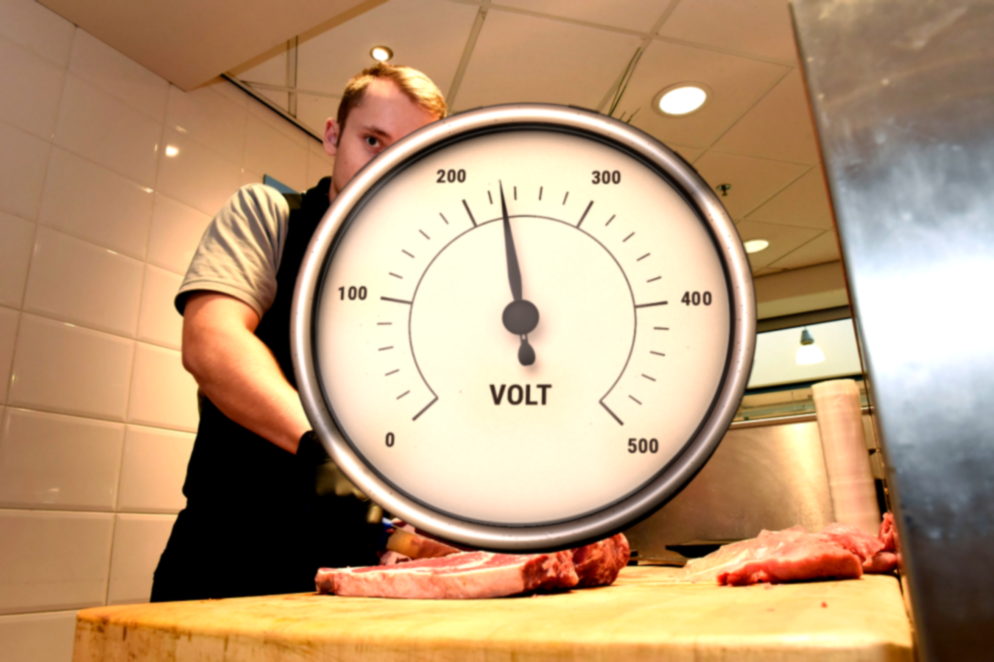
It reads 230 V
